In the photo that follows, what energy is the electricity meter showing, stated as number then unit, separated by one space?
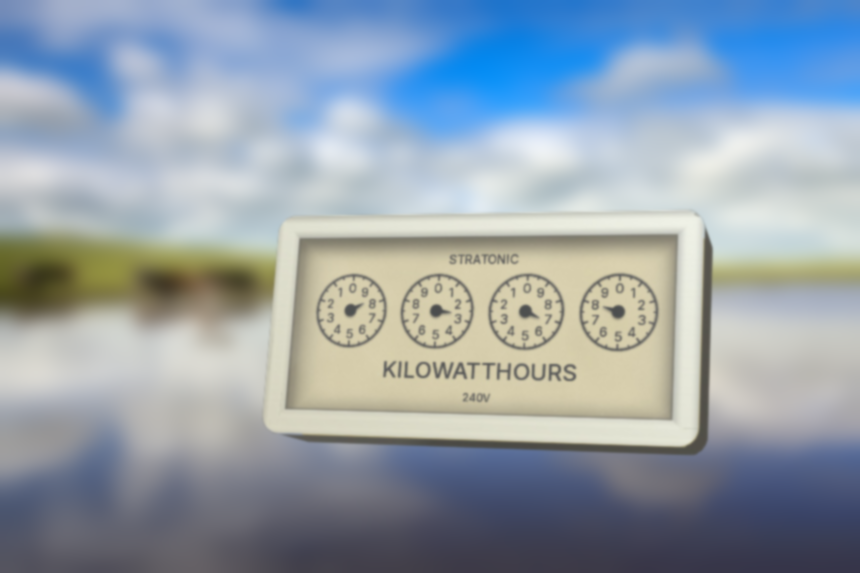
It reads 8268 kWh
